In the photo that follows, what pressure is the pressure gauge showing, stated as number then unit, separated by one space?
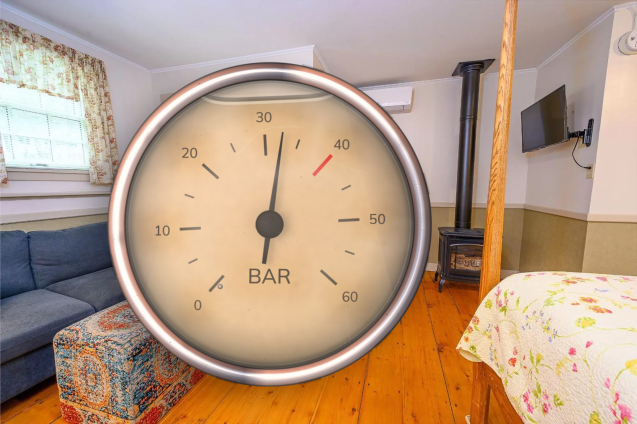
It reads 32.5 bar
